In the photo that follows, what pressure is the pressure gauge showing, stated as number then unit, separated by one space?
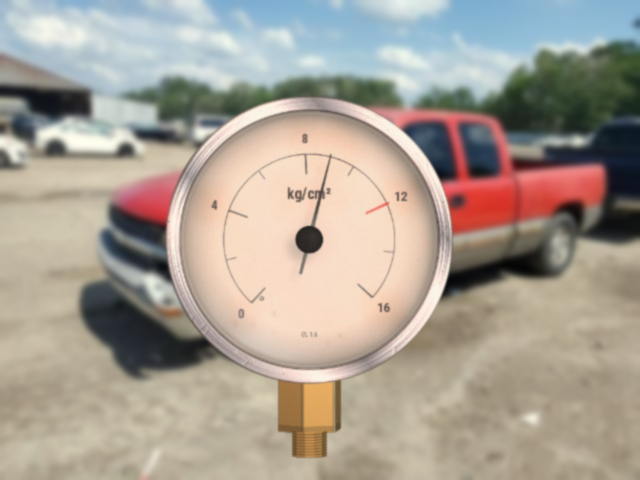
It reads 9 kg/cm²
